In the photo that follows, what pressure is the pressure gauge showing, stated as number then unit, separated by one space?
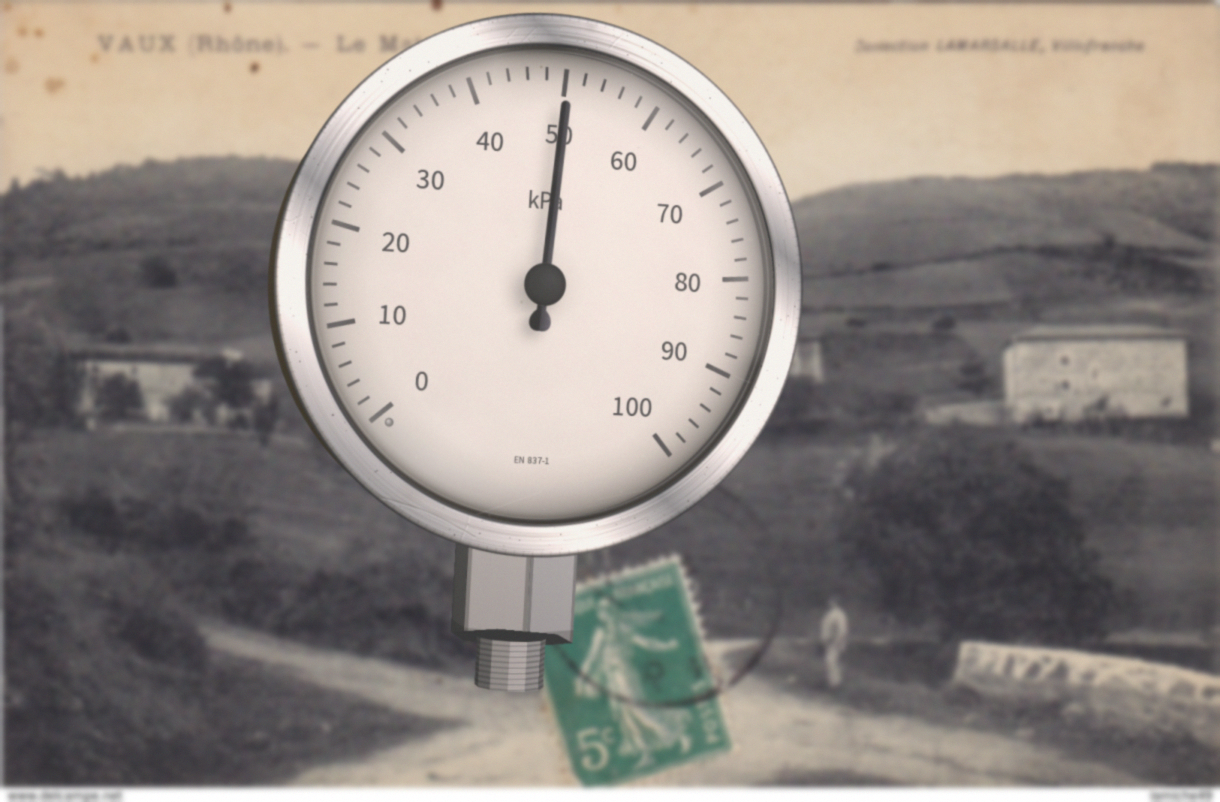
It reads 50 kPa
